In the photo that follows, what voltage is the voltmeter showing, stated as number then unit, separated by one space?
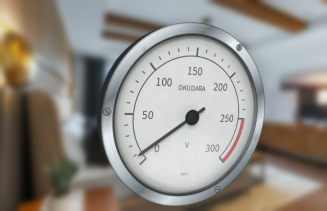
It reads 10 V
